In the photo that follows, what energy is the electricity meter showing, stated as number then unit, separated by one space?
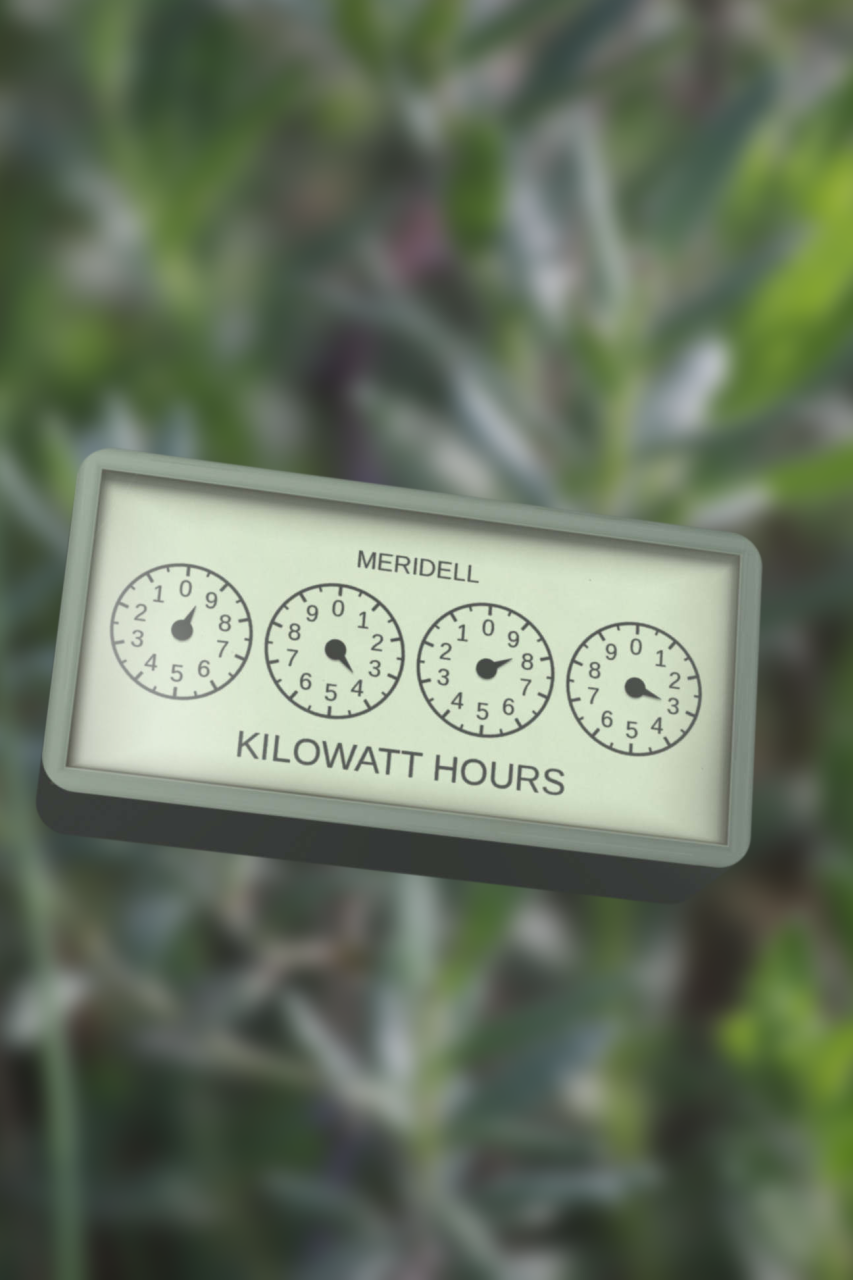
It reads 9383 kWh
